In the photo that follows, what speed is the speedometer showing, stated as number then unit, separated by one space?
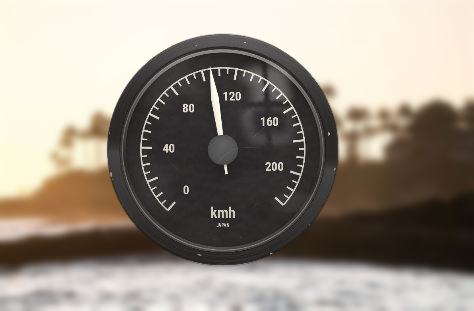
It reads 105 km/h
